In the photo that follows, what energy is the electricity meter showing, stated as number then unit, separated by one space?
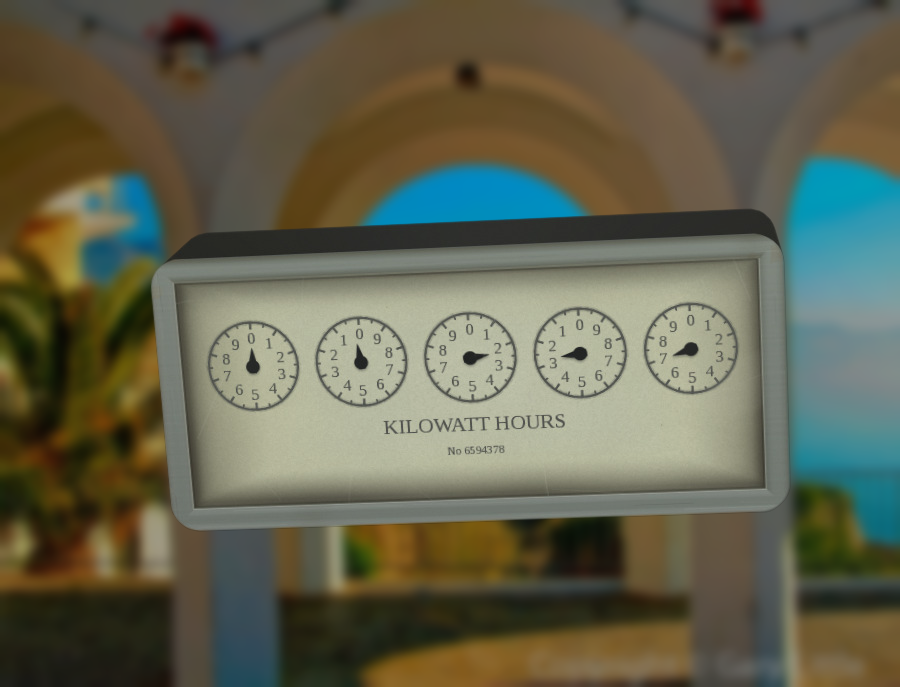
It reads 227 kWh
